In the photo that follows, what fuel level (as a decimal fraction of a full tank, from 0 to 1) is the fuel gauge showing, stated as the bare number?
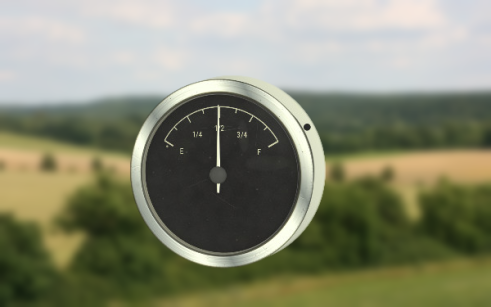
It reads 0.5
